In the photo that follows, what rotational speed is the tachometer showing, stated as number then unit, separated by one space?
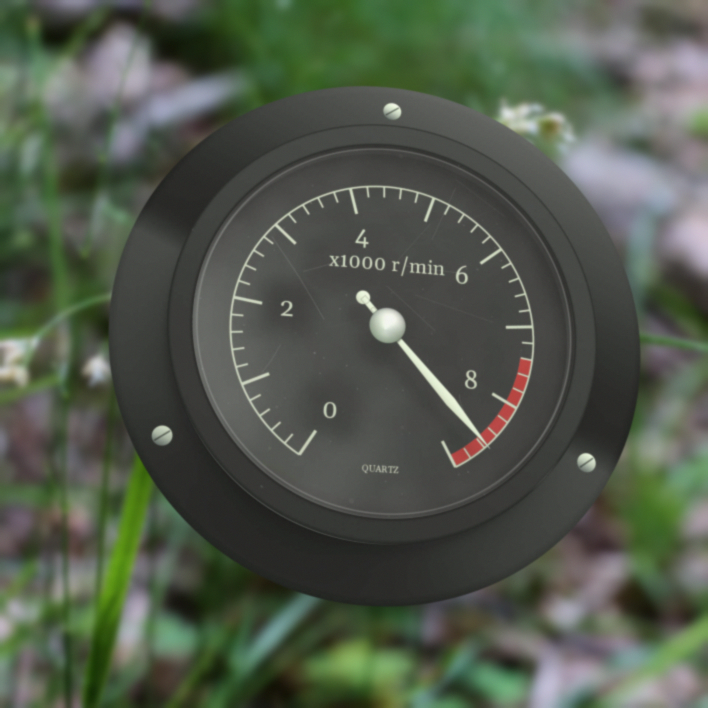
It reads 8600 rpm
